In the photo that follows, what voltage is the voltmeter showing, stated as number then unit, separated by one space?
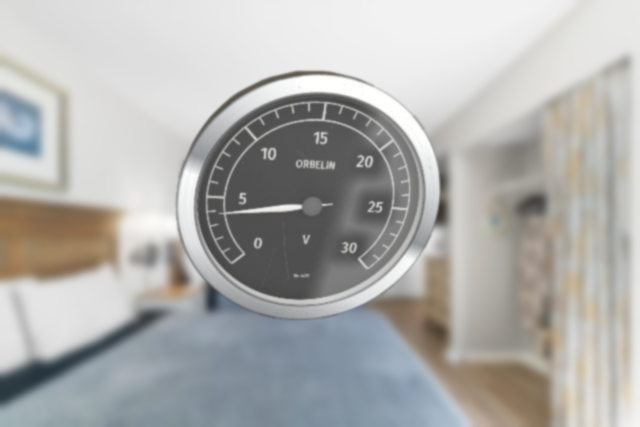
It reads 4 V
